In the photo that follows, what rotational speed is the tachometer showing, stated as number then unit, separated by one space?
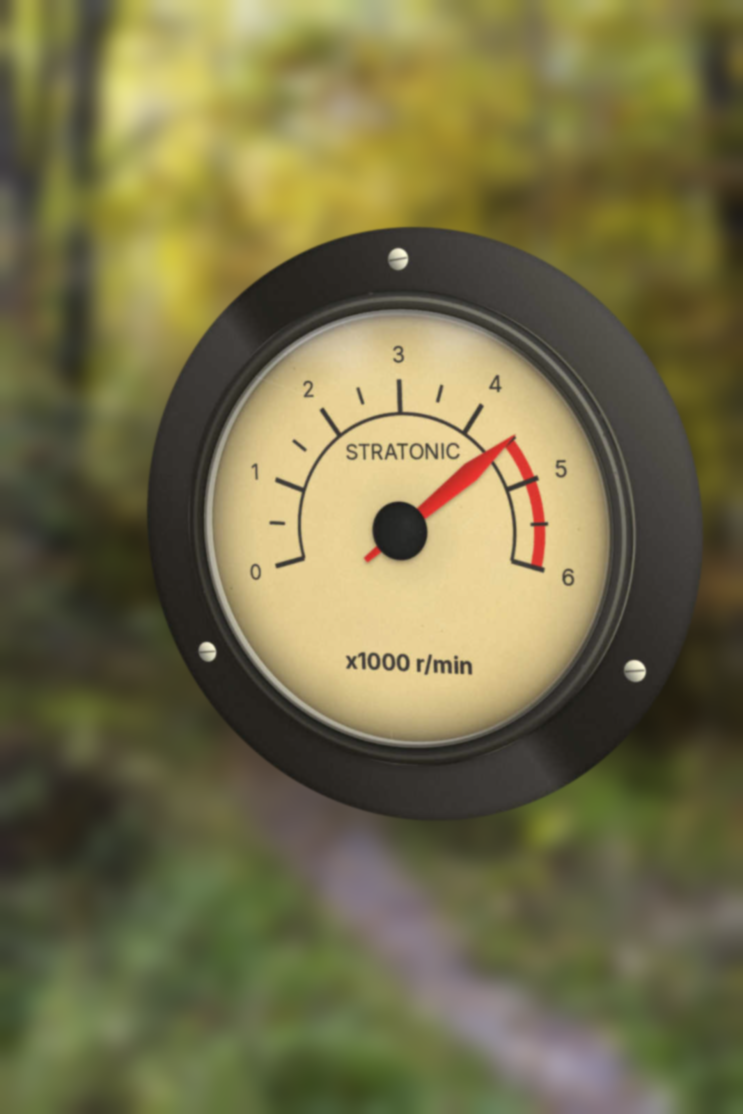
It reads 4500 rpm
